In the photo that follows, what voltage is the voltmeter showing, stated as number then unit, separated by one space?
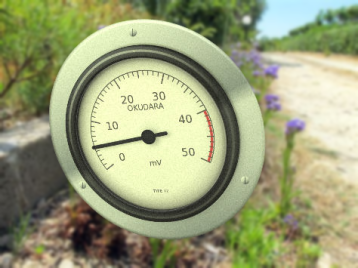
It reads 5 mV
